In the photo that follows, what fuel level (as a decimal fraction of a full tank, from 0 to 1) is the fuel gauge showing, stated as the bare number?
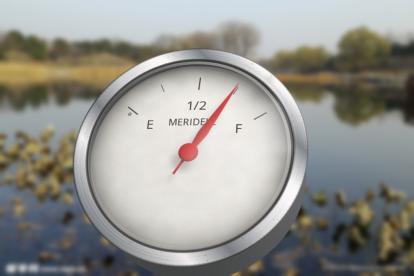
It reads 0.75
